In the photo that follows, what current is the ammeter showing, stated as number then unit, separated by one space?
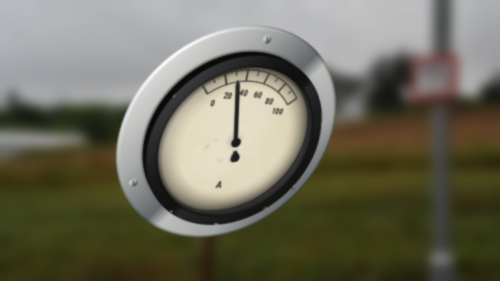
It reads 30 A
